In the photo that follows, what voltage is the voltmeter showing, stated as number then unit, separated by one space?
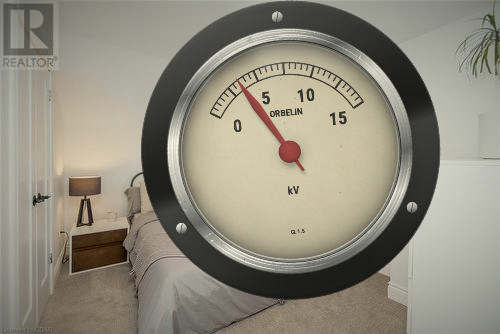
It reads 3.5 kV
